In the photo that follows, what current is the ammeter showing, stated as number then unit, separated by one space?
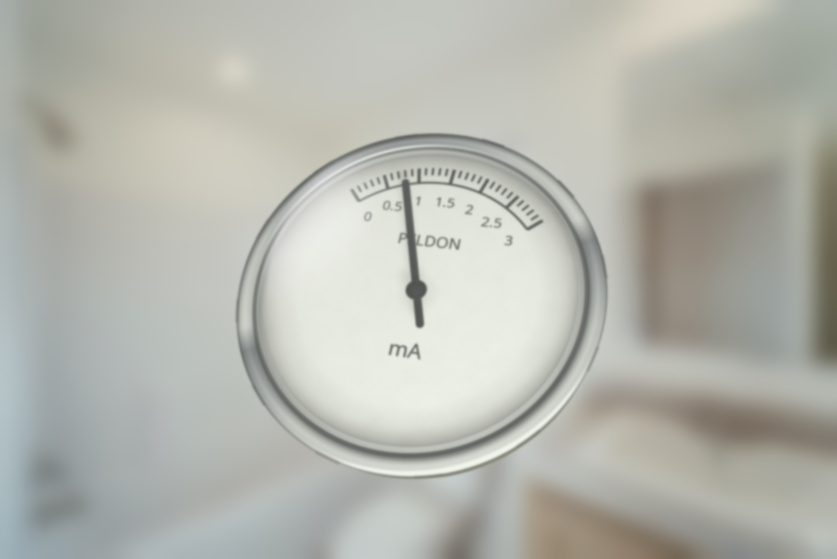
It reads 0.8 mA
